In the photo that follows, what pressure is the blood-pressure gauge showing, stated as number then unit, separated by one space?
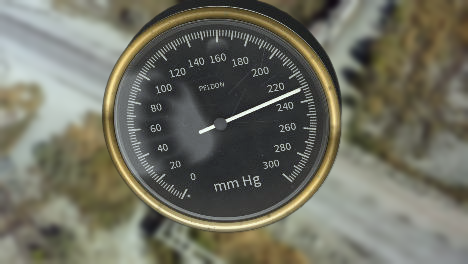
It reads 230 mmHg
